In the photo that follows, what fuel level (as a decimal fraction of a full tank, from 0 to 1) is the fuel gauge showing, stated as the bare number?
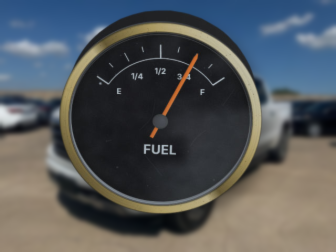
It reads 0.75
